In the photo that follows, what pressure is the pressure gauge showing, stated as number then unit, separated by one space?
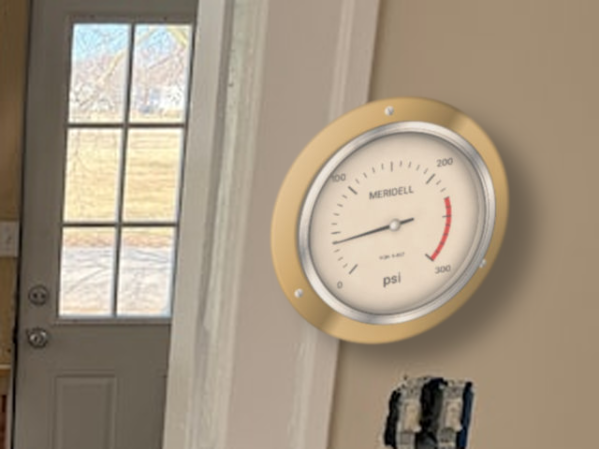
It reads 40 psi
